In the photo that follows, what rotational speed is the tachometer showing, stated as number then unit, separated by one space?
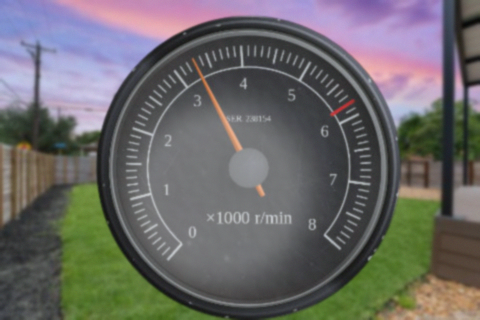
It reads 3300 rpm
